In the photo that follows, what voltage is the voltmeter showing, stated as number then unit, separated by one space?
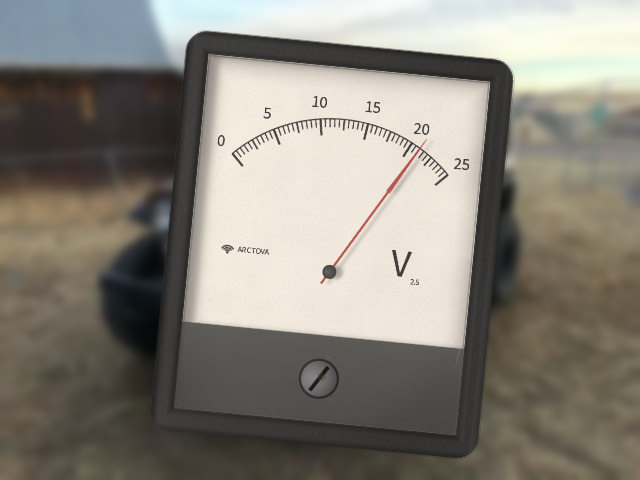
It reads 21 V
